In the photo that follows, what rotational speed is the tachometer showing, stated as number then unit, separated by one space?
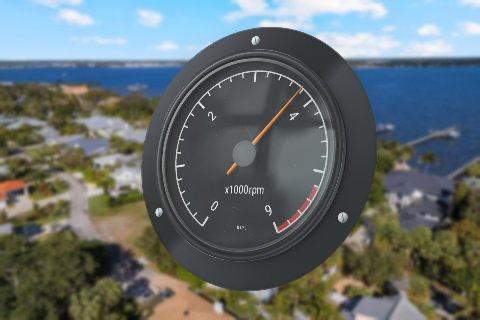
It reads 3800 rpm
